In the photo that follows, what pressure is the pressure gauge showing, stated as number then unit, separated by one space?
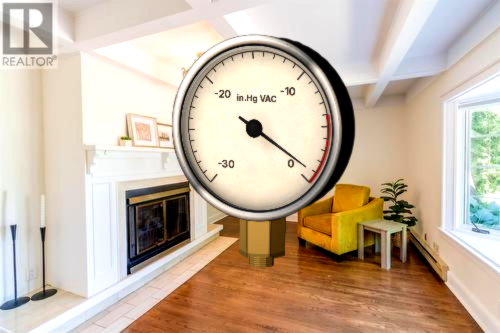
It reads -1 inHg
